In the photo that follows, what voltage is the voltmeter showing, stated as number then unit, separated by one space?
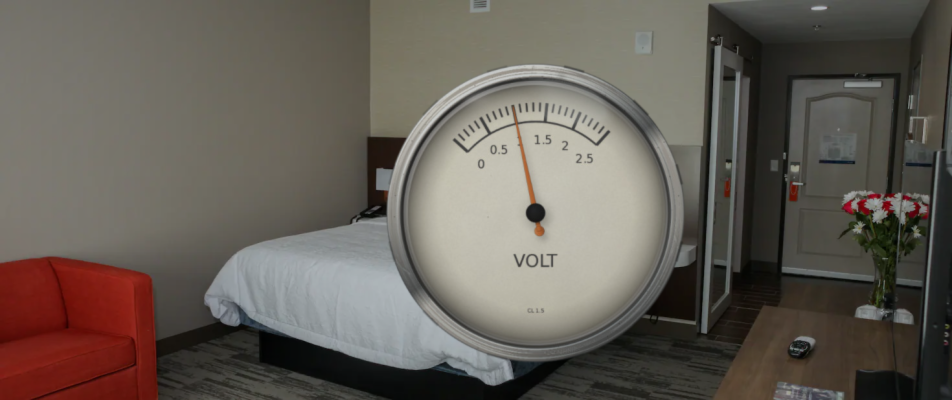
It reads 1 V
